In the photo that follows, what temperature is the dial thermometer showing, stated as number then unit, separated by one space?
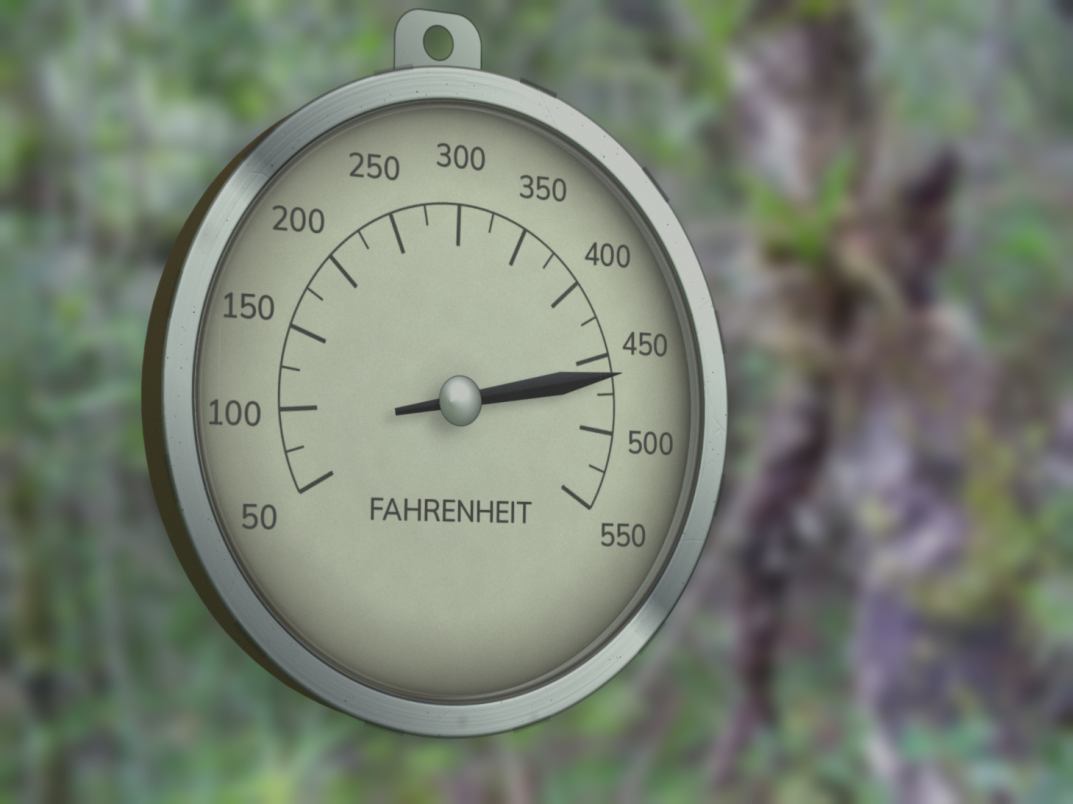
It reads 462.5 °F
